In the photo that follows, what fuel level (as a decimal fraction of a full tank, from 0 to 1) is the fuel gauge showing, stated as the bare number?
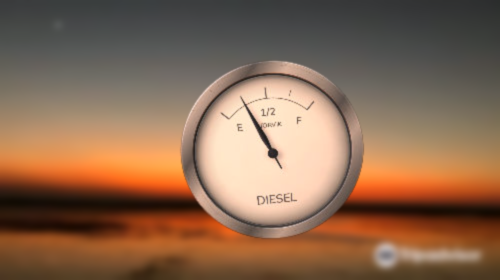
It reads 0.25
